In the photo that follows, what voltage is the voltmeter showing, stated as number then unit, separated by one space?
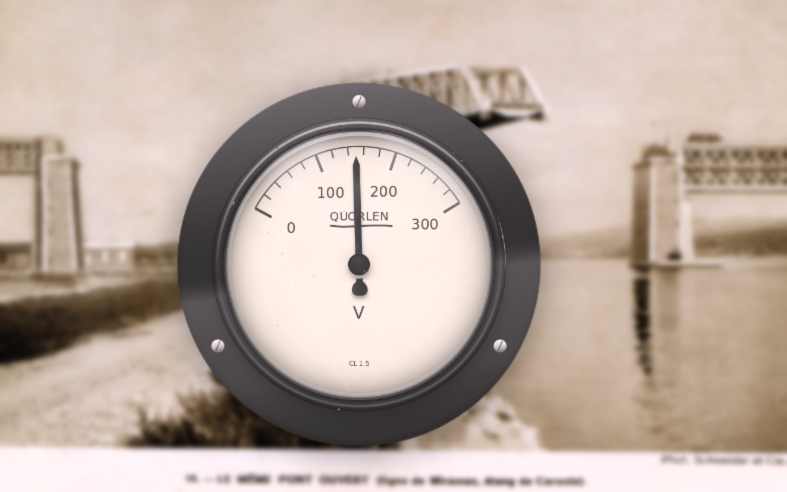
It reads 150 V
